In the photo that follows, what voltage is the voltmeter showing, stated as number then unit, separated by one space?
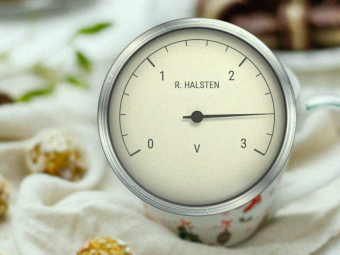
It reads 2.6 V
